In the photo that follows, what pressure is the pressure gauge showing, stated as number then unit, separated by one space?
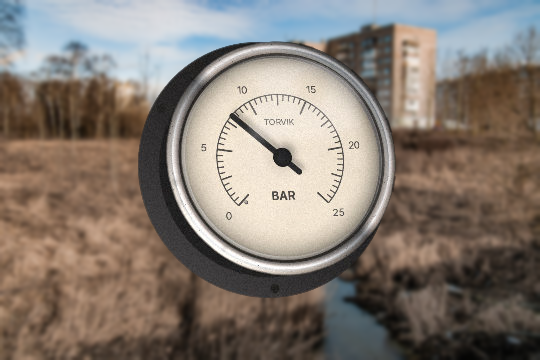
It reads 8 bar
